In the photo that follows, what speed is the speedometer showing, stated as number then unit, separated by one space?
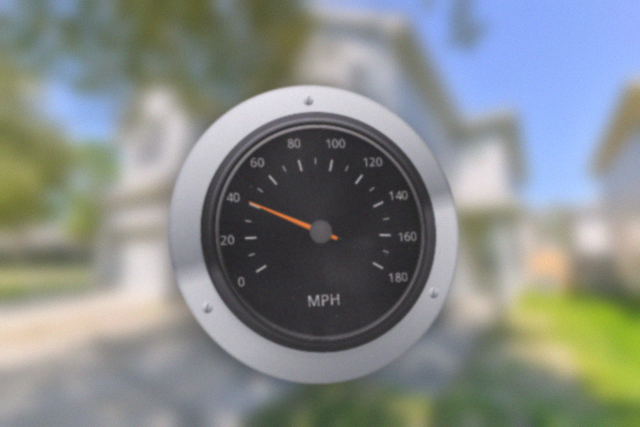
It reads 40 mph
